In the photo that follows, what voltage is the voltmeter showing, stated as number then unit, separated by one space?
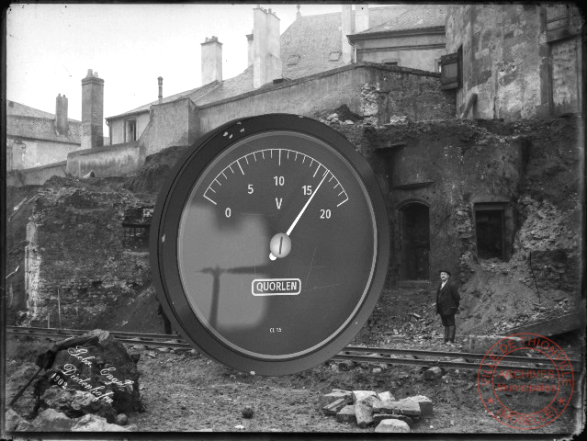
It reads 16 V
